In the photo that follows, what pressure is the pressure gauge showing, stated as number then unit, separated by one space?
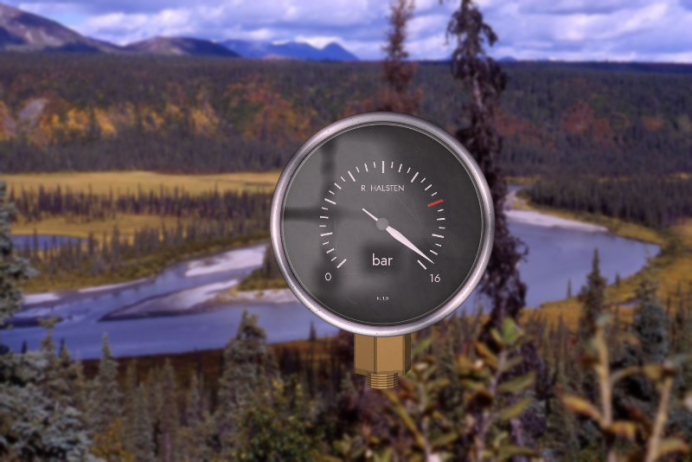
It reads 15.5 bar
